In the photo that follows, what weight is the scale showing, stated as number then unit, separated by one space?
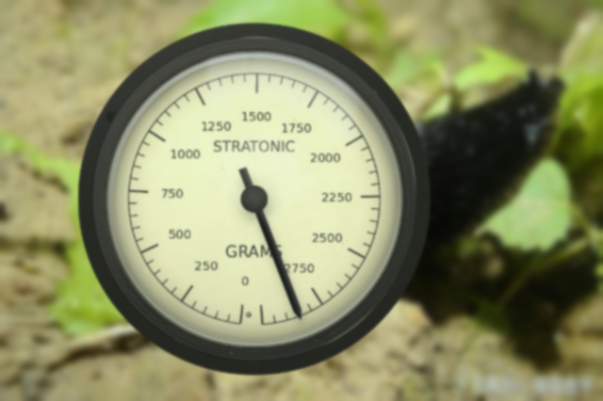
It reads 2850 g
